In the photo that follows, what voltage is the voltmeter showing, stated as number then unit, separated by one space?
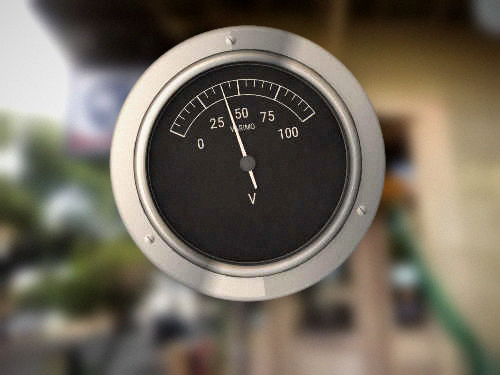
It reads 40 V
